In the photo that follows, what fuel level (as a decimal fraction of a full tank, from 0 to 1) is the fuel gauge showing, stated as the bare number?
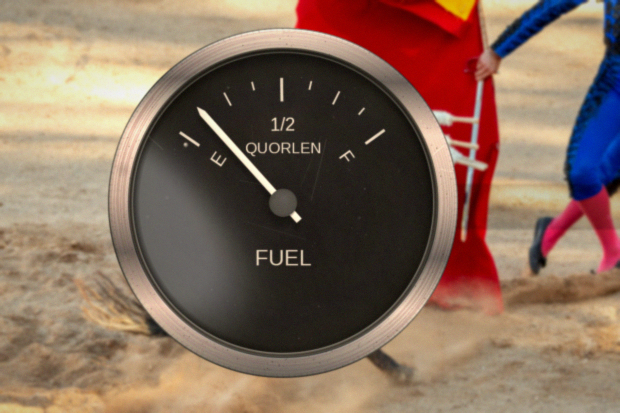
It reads 0.125
